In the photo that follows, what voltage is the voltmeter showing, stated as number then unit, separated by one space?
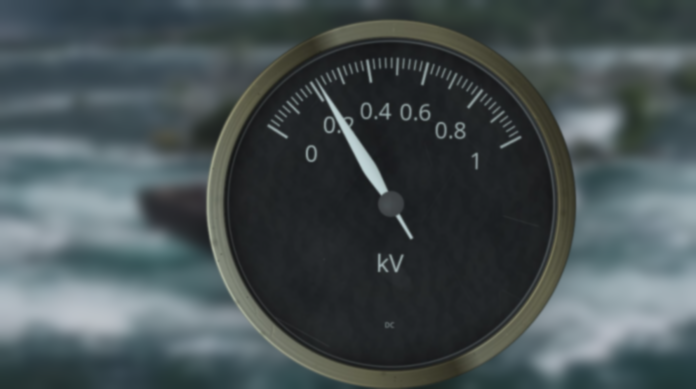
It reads 0.22 kV
